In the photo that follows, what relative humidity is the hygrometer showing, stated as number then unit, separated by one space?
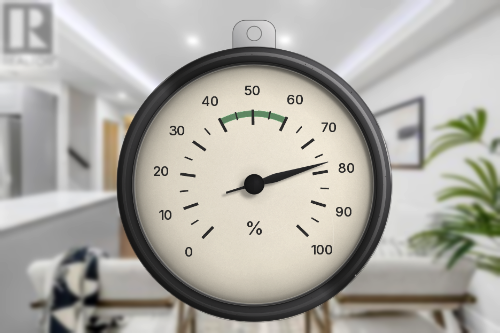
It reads 77.5 %
